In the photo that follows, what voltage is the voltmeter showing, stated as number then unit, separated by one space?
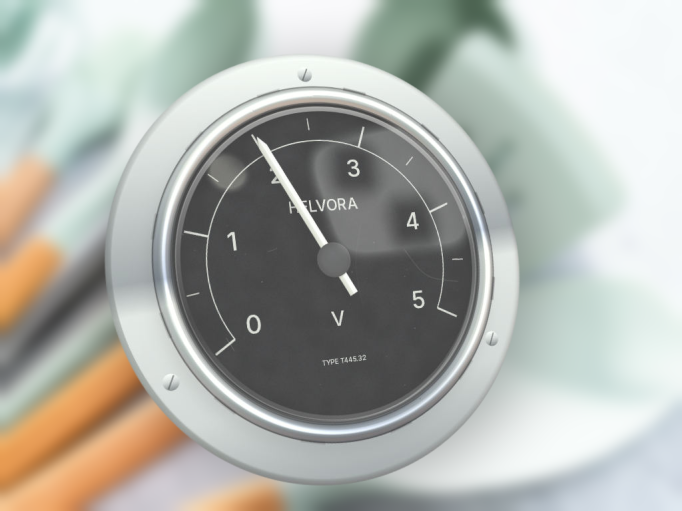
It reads 2 V
